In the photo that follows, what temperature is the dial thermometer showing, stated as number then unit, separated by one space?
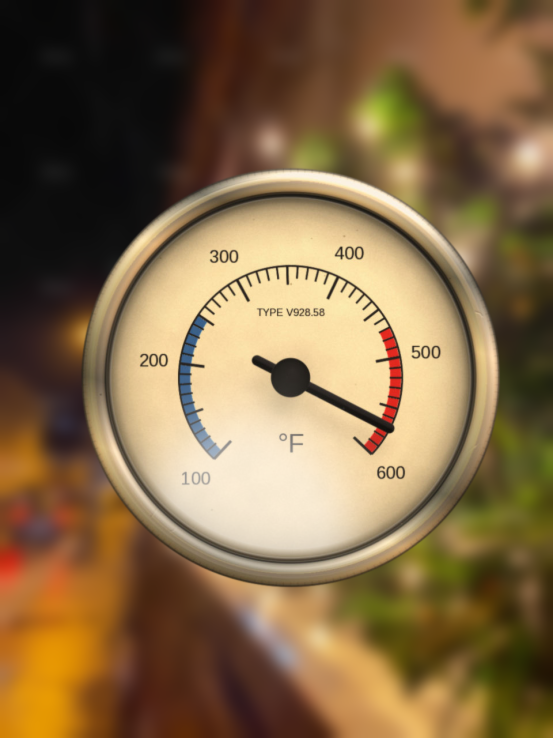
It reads 570 °F
